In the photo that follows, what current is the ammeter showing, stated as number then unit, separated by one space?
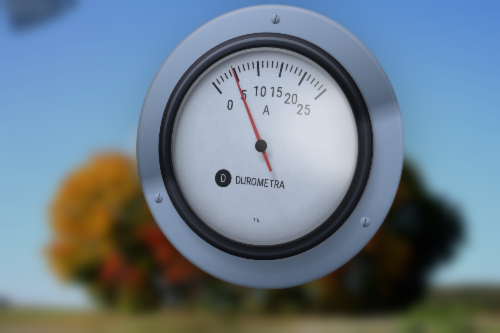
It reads 5 A
